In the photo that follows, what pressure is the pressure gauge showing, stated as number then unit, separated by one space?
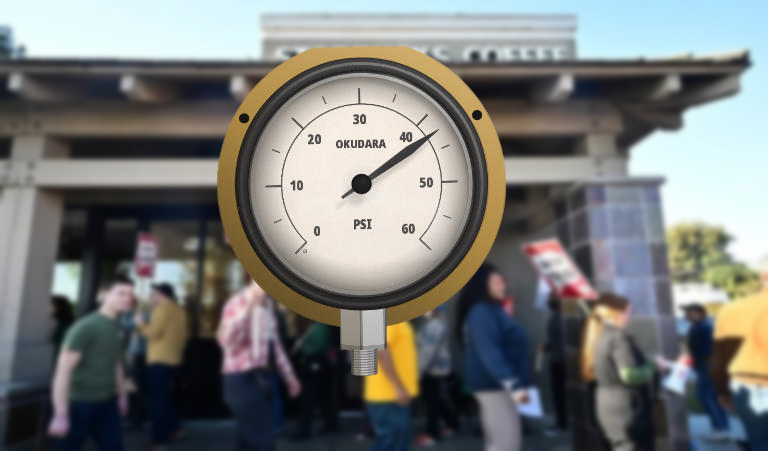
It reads 42.5 psi
